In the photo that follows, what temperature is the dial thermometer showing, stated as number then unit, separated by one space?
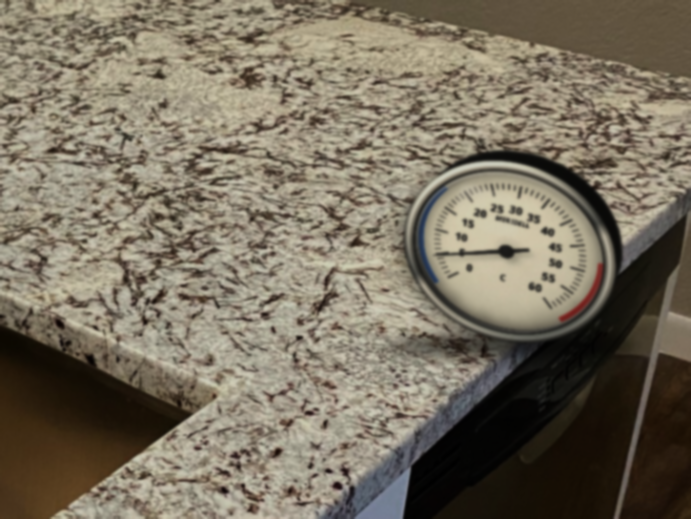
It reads 5 °C
